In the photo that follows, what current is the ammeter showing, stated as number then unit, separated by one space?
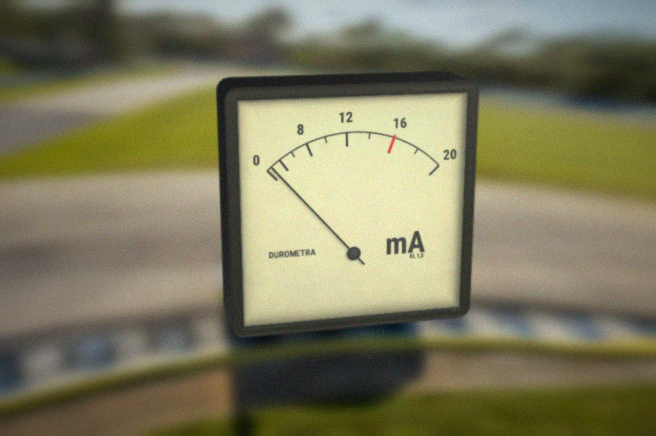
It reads 2 mA
